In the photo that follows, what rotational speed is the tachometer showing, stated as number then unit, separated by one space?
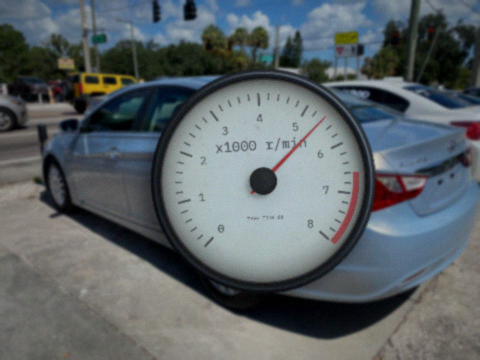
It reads 5400 rpm
